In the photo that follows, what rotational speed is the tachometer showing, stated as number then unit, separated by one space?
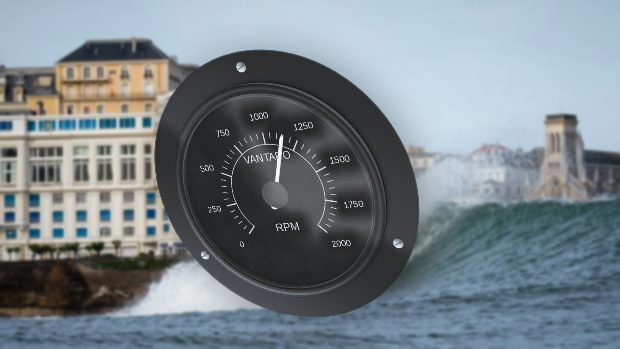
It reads 1150 rpm
